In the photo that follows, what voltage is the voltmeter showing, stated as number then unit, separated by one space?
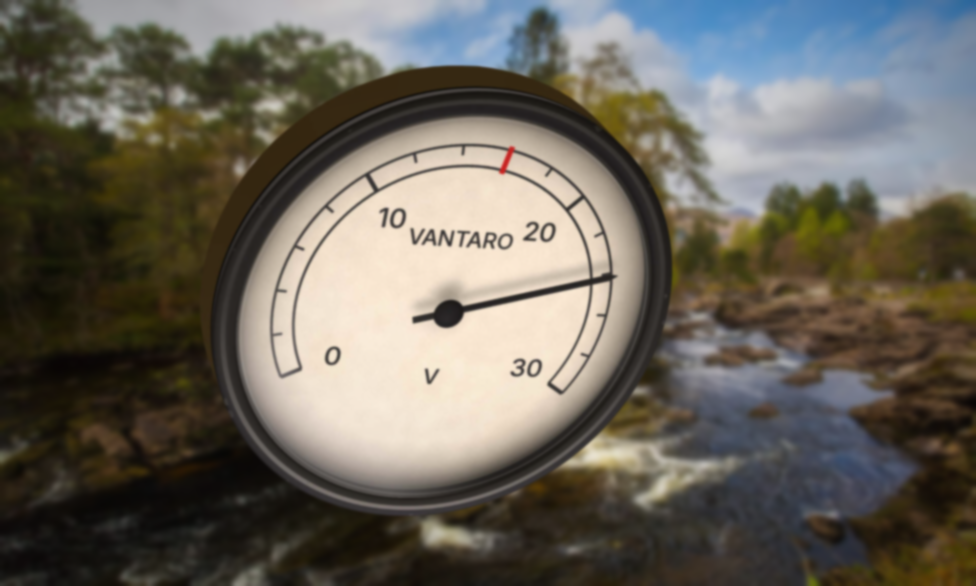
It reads 24 V
